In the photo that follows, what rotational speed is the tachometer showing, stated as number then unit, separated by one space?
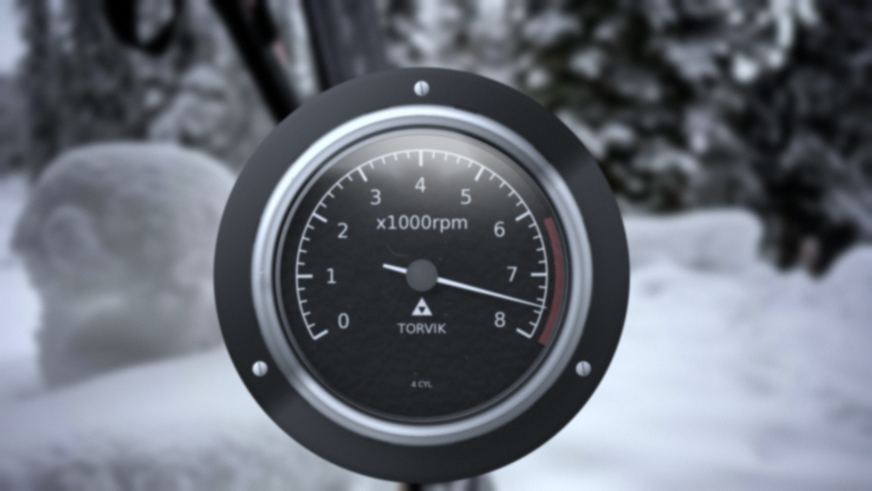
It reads 7500 rpm
